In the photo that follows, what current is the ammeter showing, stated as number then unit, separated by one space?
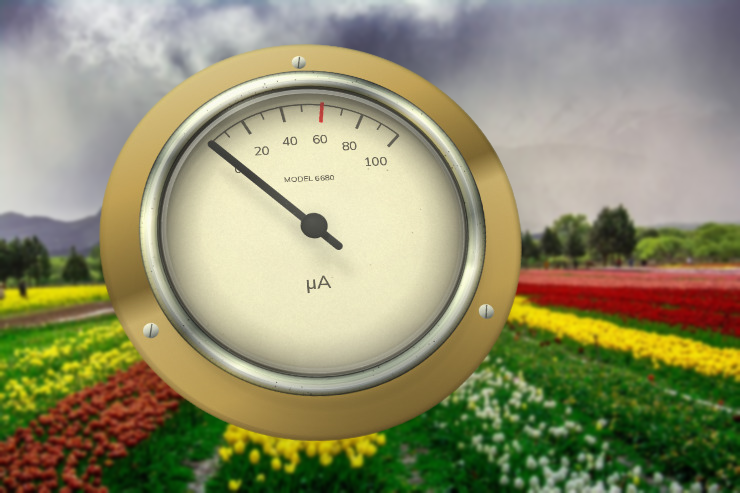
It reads 0 µA
